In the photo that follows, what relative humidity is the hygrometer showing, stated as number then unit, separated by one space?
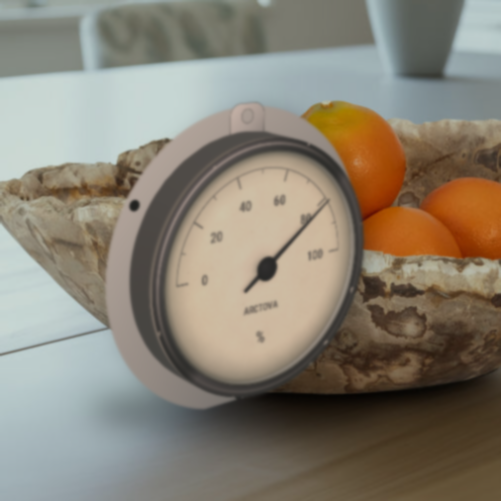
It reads 80 %
